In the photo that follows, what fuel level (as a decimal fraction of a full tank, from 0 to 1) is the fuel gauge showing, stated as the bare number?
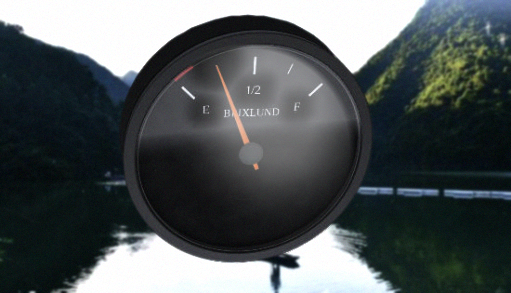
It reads 0.25
